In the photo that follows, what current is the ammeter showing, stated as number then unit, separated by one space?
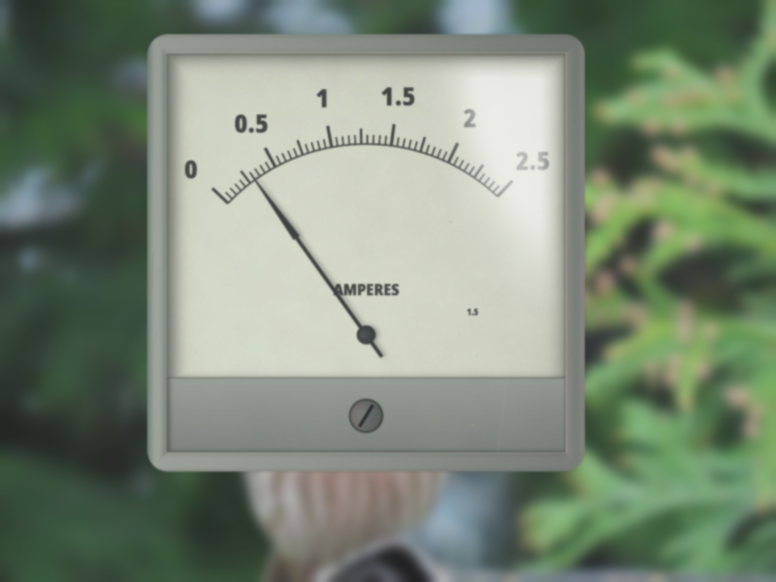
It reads 0.3 A
